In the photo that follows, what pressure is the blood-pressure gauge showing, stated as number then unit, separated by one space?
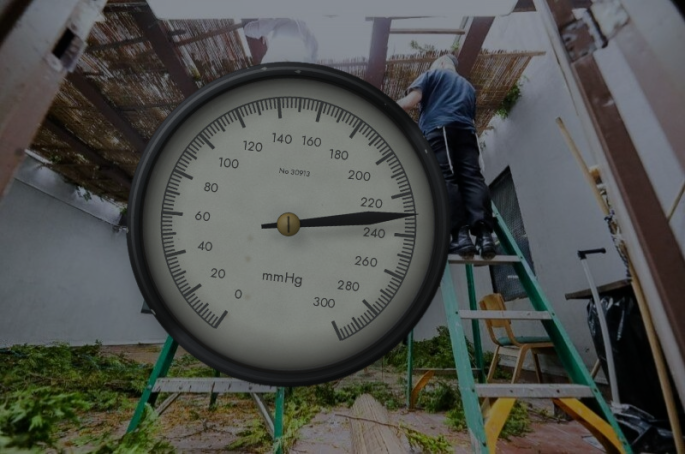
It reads 230 mmHg
